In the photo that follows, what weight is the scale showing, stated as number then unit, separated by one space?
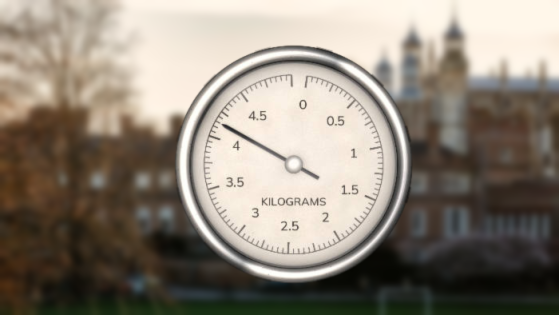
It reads 4.15 kg
